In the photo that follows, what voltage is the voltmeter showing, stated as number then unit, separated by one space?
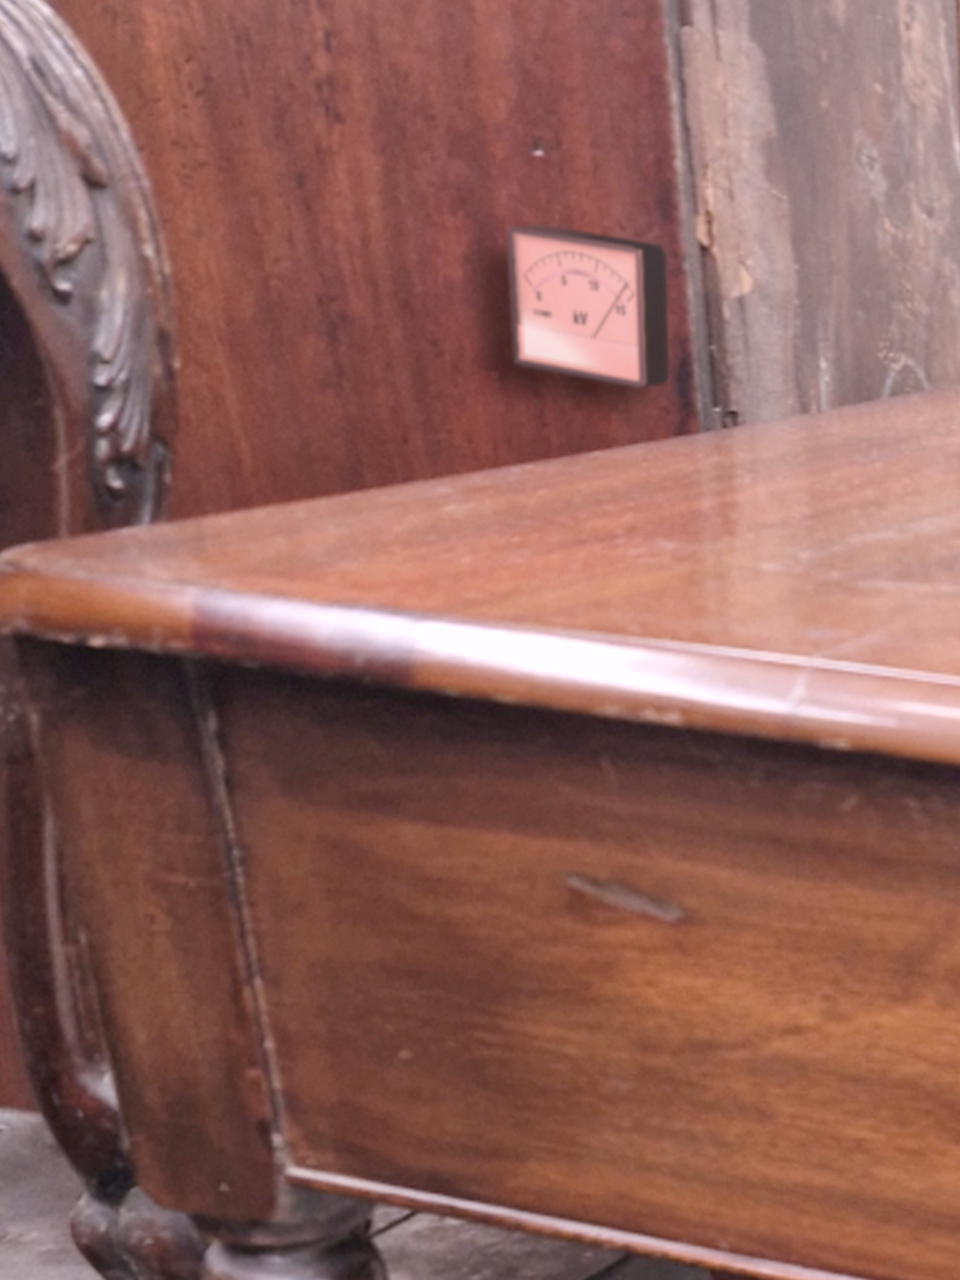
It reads 14 kV
